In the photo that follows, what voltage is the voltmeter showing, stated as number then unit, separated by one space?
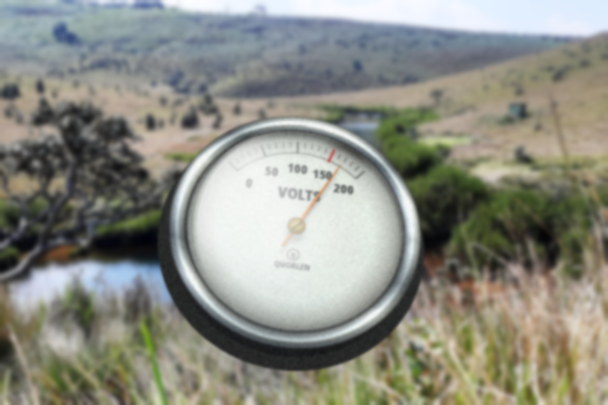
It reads 170 V
